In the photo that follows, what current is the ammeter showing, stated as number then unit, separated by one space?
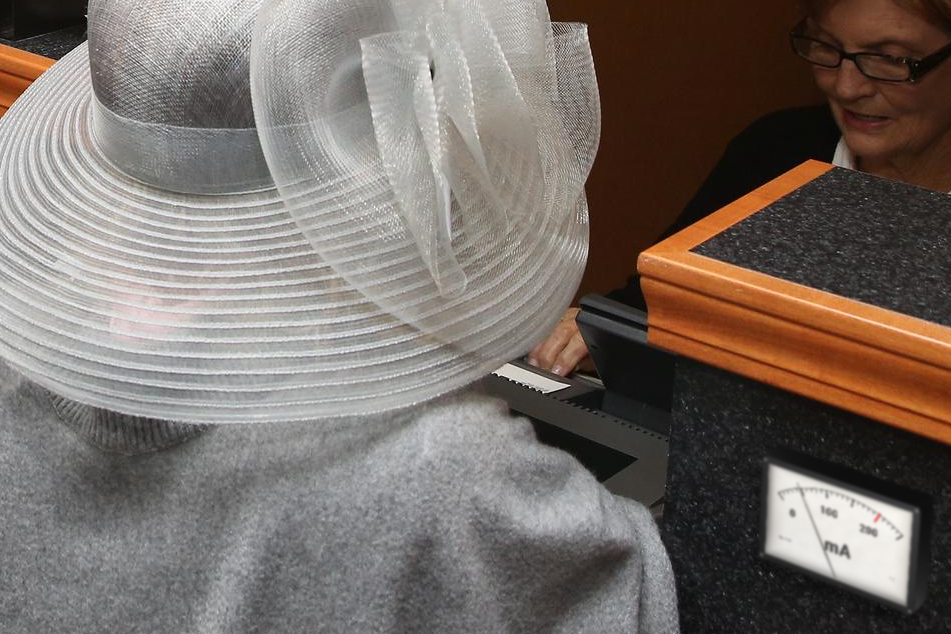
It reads 50 mA
